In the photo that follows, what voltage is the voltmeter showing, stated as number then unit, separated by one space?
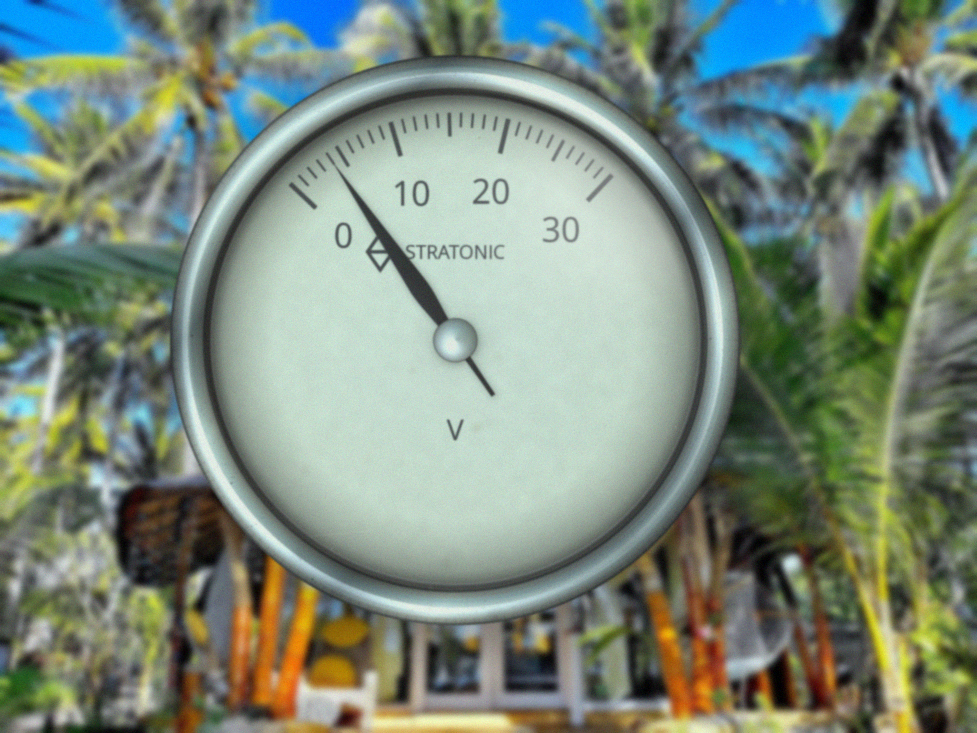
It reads 4 V
